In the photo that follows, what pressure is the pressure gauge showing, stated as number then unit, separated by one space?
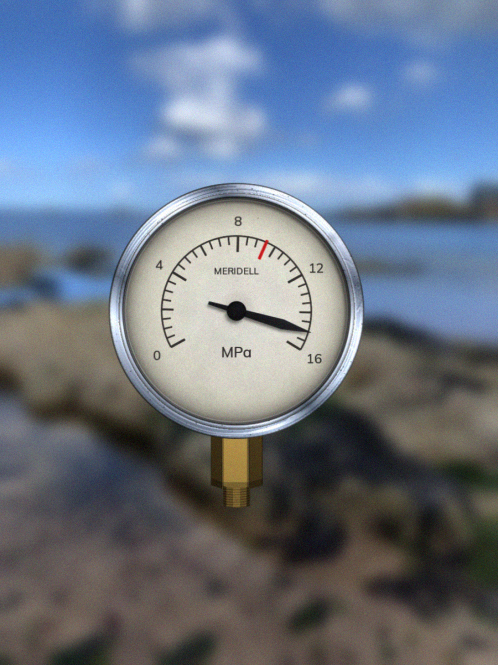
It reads 15 MPa
